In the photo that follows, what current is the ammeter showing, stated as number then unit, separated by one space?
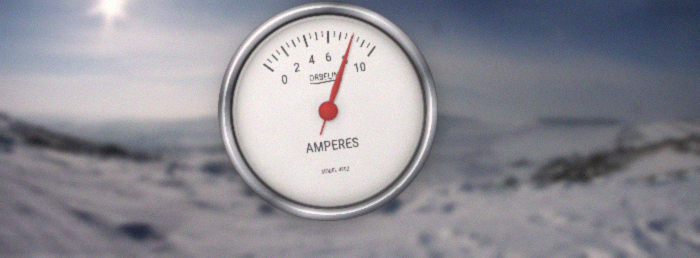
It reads 8 A
